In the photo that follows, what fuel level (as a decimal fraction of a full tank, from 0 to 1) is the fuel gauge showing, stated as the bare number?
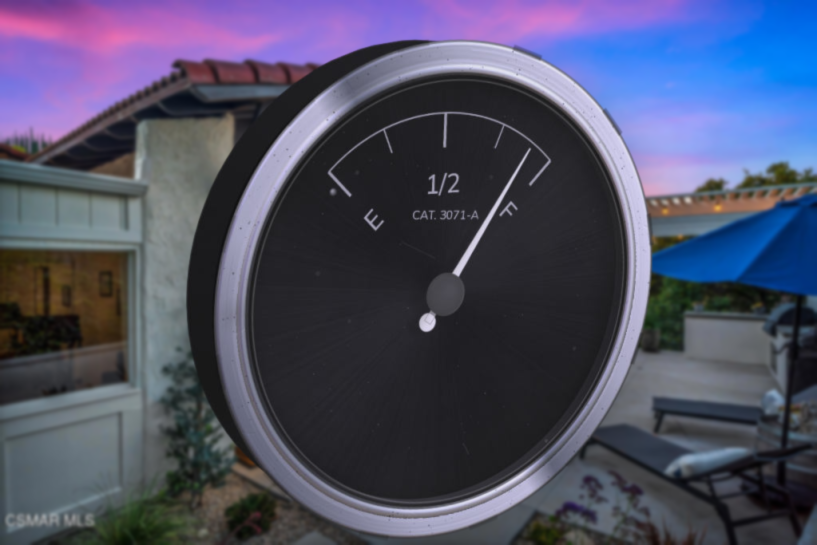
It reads 0.875
